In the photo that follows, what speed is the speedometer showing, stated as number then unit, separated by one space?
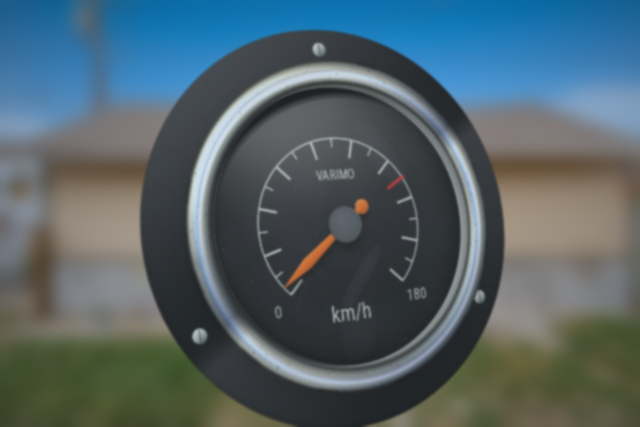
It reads 5 km/h
